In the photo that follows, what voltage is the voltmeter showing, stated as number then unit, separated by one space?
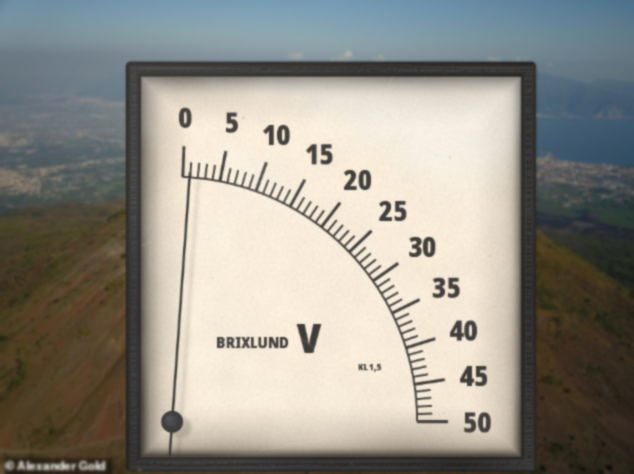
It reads 1 V
